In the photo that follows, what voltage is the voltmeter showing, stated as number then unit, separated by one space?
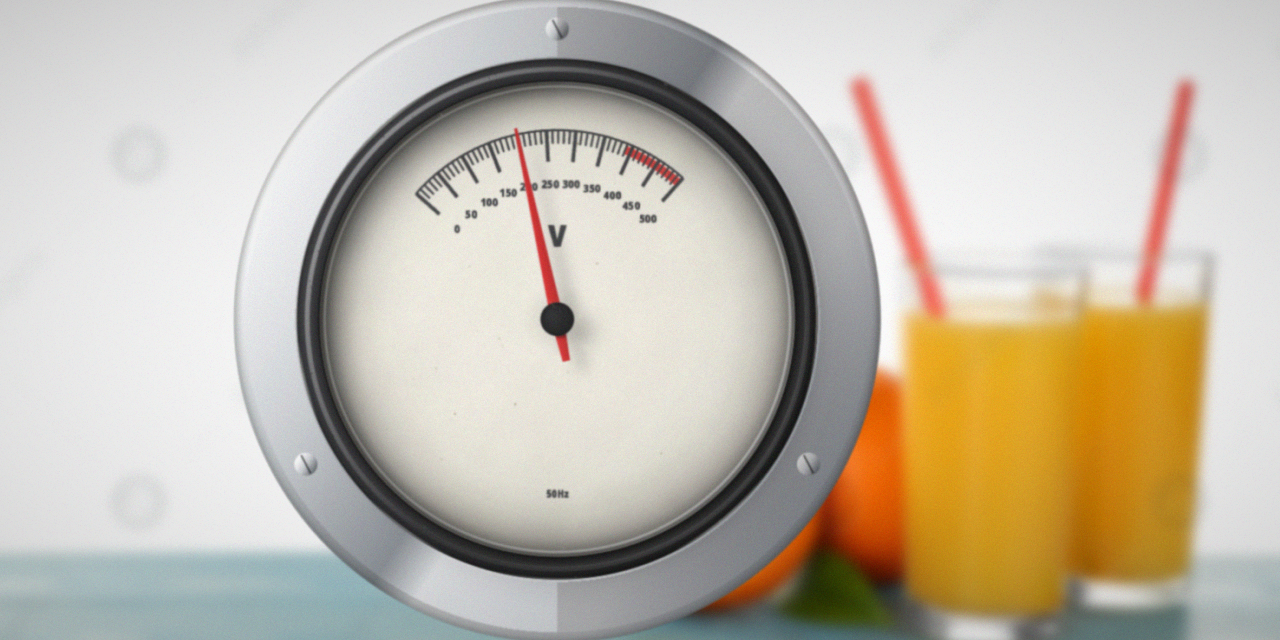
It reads 200 V
